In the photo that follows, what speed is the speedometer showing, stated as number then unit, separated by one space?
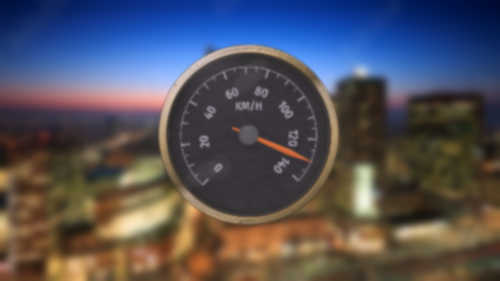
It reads 130 km/h
